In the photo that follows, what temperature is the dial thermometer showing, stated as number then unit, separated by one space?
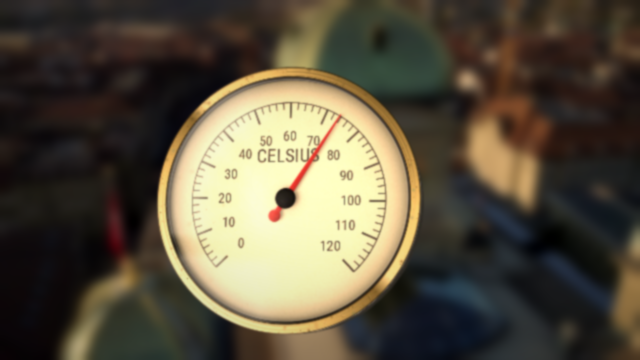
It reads 74 °C
